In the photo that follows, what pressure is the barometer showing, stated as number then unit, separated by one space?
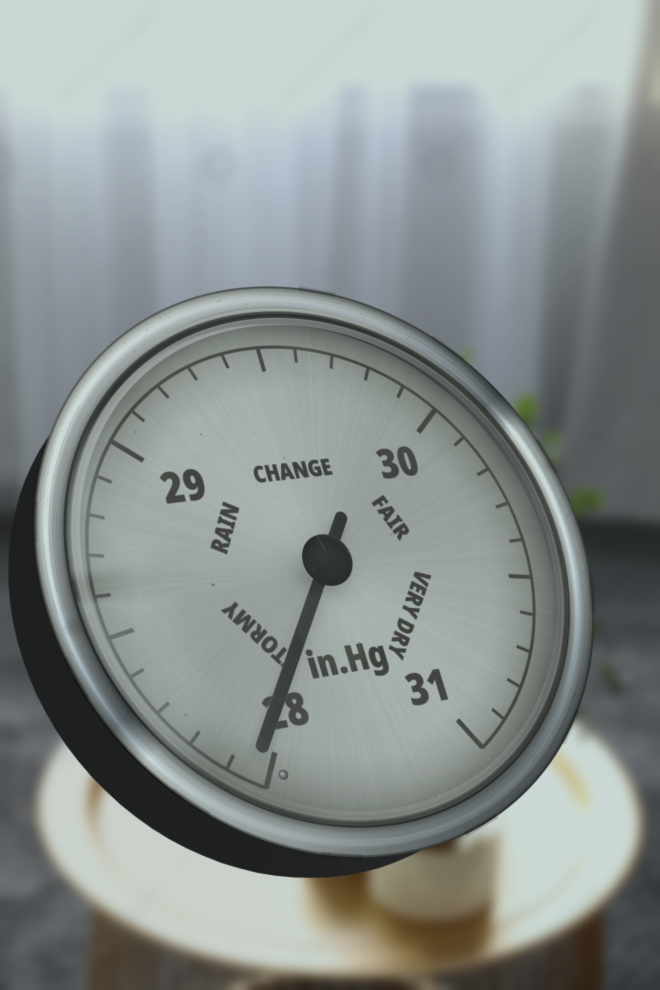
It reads 28.05 inHg
